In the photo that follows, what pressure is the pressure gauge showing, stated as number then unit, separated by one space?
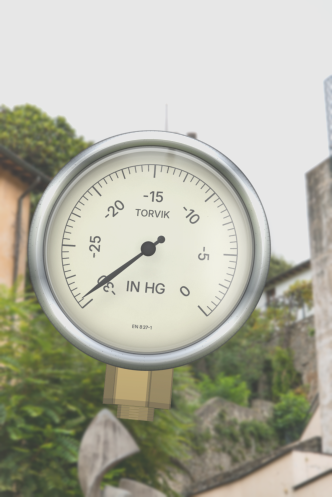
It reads -29.5 inHg
